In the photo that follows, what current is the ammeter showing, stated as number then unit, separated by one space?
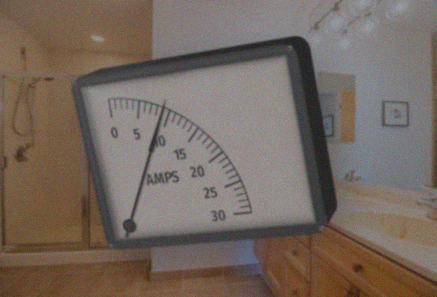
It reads 9 A
